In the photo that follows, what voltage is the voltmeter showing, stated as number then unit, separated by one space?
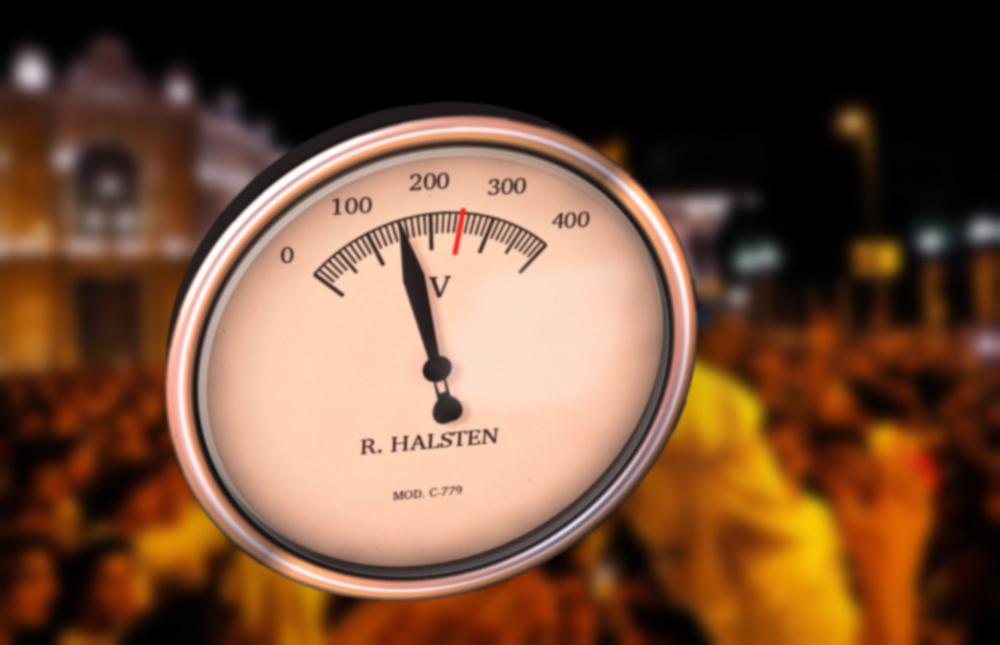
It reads 150 V
